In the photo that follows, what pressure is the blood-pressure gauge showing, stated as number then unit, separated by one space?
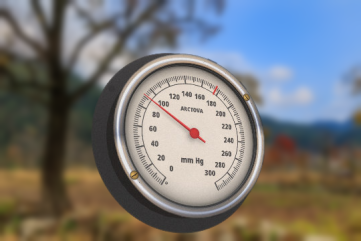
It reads 90 mmHg
